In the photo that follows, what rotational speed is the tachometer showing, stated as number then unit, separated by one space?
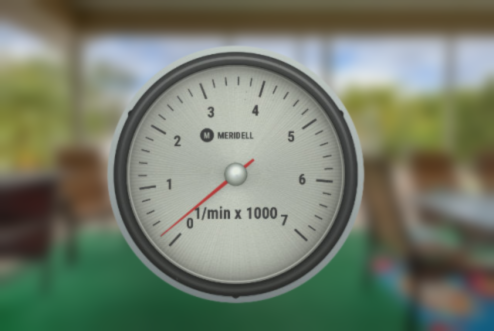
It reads 200 rpm
